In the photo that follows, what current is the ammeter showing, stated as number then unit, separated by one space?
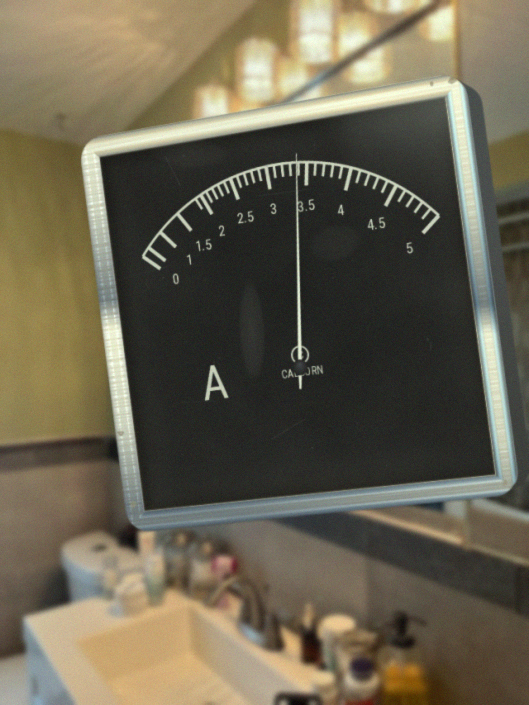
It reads 3.4 A
